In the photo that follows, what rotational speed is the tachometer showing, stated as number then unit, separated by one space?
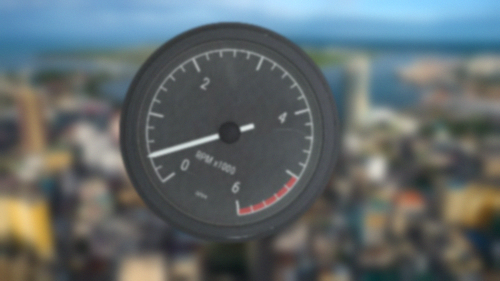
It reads 400 rpm
